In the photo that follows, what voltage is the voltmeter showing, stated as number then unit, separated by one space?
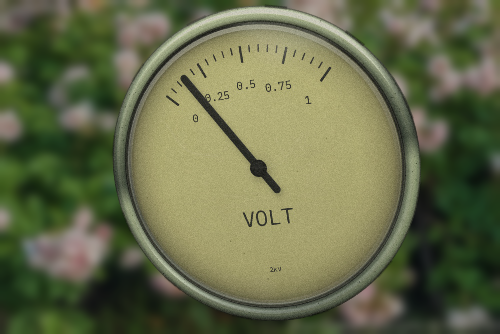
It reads 0.15 V
